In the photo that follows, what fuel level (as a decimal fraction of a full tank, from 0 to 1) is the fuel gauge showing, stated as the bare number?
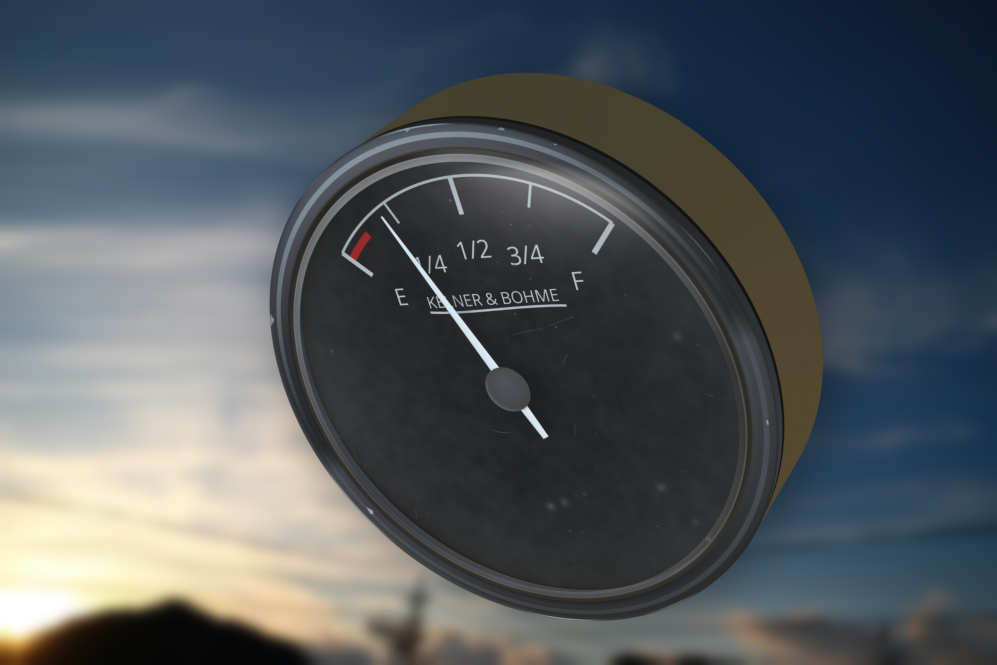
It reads 0.25
